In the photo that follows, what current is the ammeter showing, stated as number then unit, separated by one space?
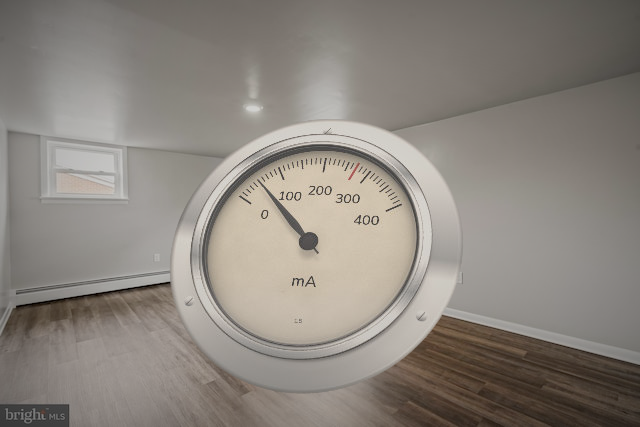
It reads 50 mA
